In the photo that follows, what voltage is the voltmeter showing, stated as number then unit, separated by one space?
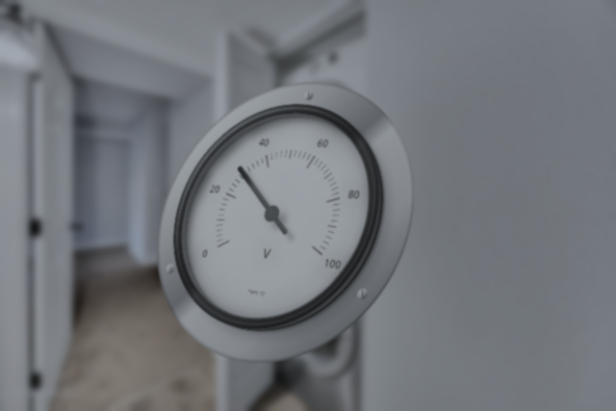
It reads 30 V
